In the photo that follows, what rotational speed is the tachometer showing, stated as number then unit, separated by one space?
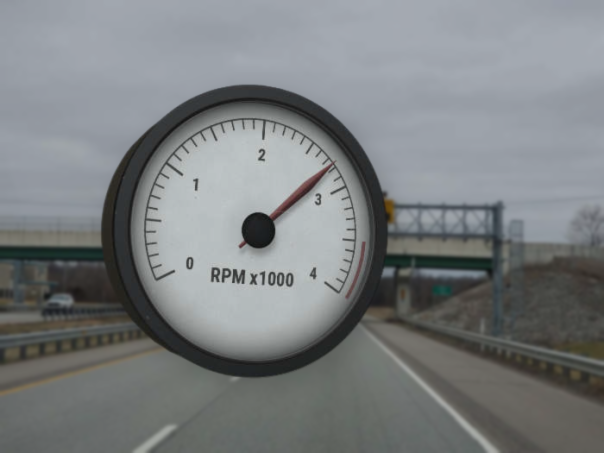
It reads 2750 rpm
